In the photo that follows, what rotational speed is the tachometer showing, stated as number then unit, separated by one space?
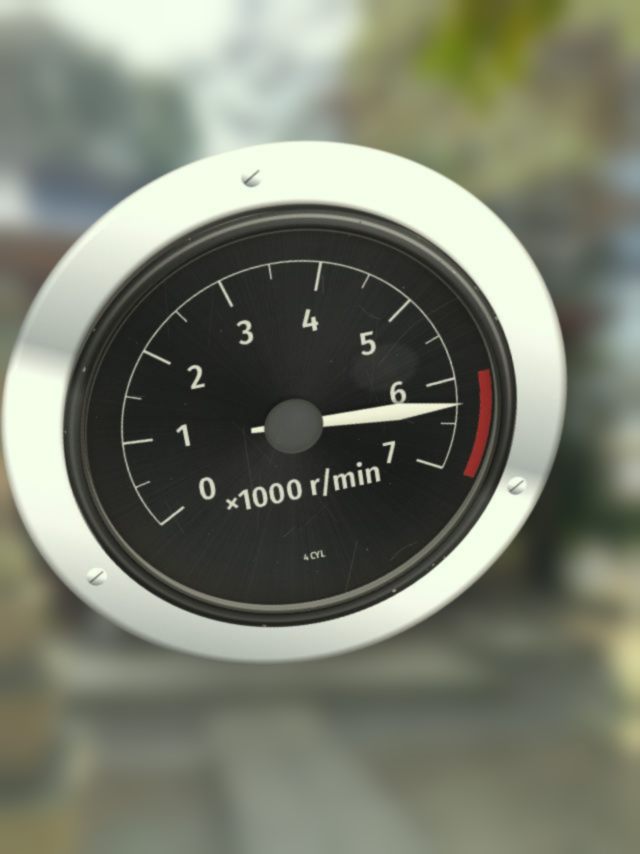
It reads 6250 rpm
